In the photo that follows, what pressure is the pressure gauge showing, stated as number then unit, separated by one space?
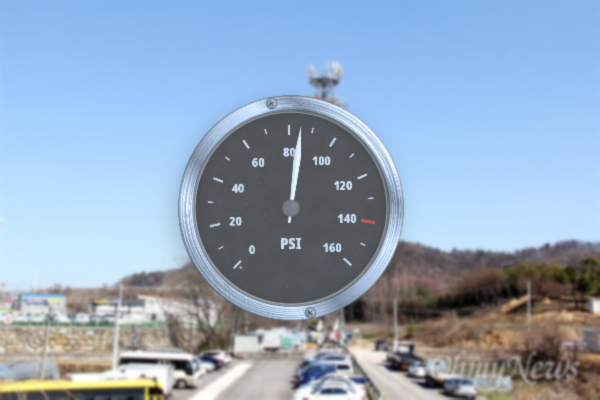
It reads 85 psi
